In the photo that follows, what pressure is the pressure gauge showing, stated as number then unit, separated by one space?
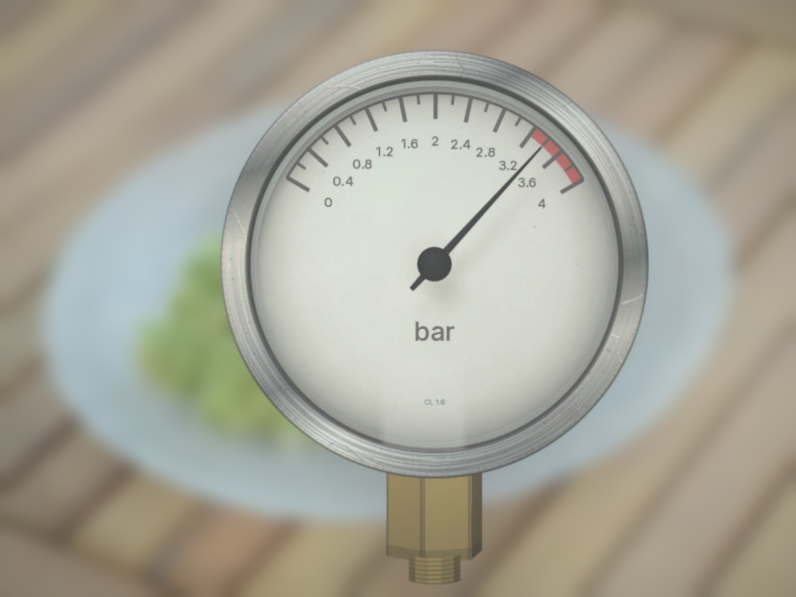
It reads 3.4 bar
